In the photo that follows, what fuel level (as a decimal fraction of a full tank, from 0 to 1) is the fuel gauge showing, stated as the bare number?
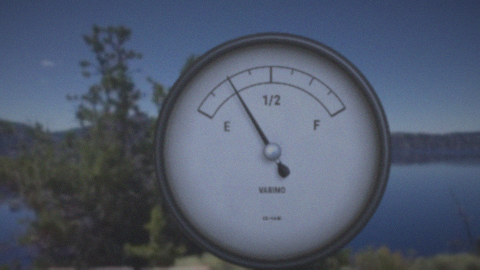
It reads 0.25
